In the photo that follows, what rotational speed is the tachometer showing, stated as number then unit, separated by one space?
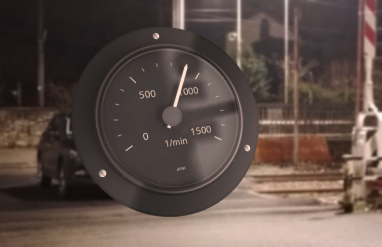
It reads 900 rpm
